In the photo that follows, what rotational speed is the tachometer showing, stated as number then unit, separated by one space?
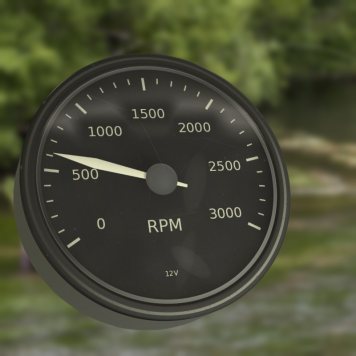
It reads 600 rpm
